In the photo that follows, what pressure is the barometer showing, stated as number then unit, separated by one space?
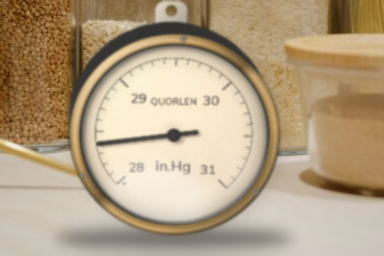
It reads 28.4 inHg
